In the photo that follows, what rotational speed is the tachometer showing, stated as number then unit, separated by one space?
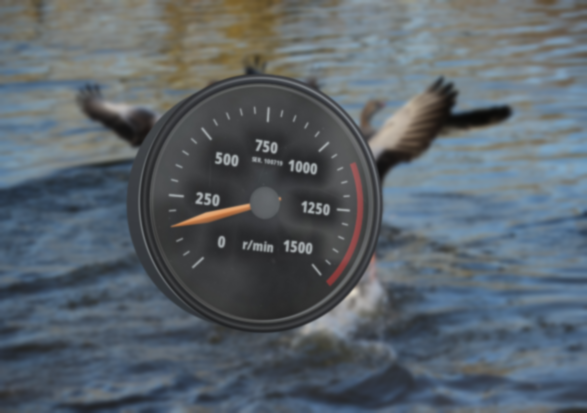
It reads 150 rpm
